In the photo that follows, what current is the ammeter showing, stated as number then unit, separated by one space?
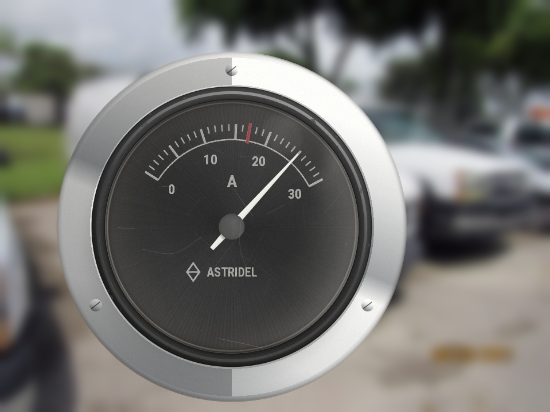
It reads 25 A
